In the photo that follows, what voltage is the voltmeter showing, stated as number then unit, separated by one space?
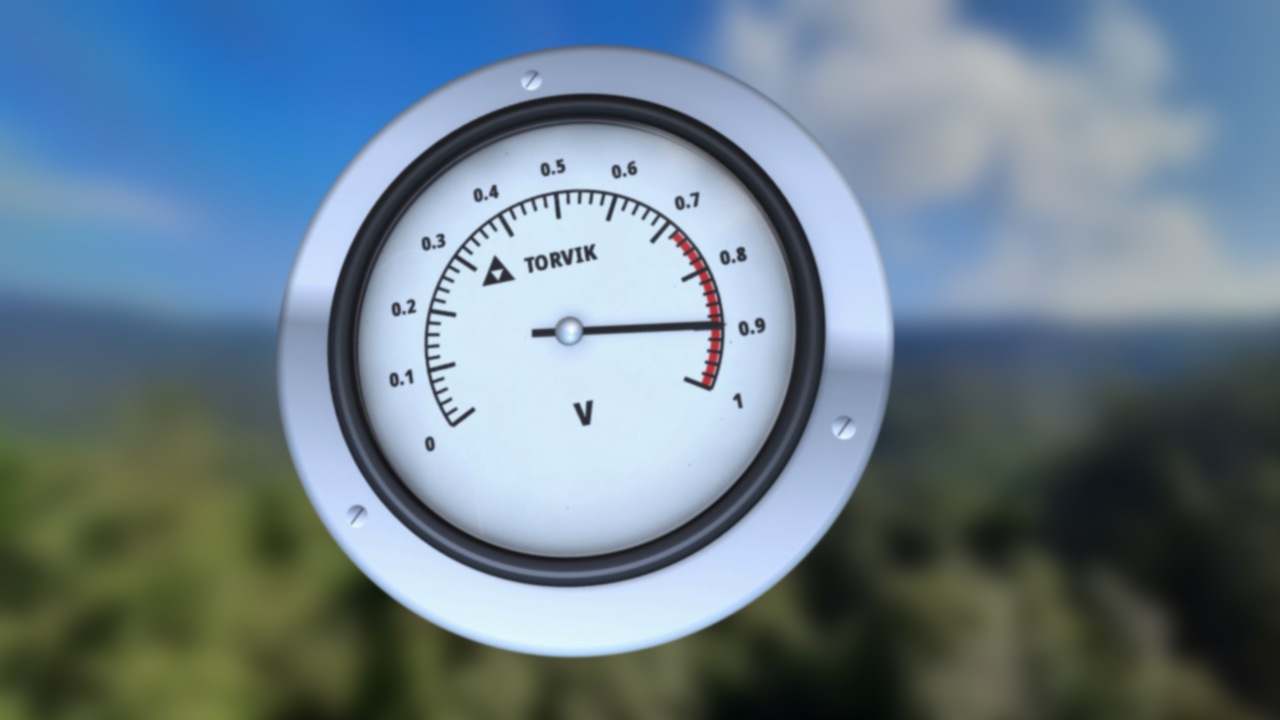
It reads 0.9 V
